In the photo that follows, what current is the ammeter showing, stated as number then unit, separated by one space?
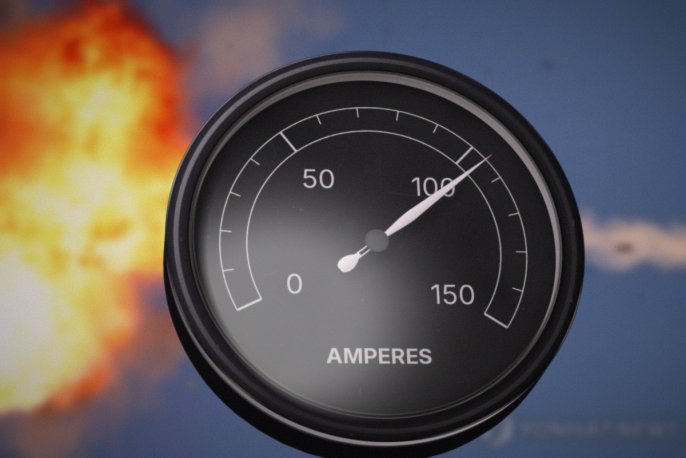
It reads 105 A
